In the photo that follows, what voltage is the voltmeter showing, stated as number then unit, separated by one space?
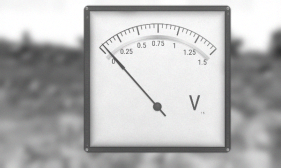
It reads 0.05 V
